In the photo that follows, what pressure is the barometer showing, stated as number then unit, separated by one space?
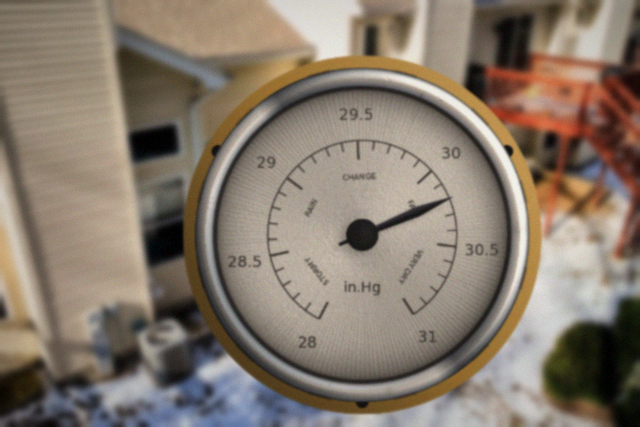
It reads 30.2 inHg
